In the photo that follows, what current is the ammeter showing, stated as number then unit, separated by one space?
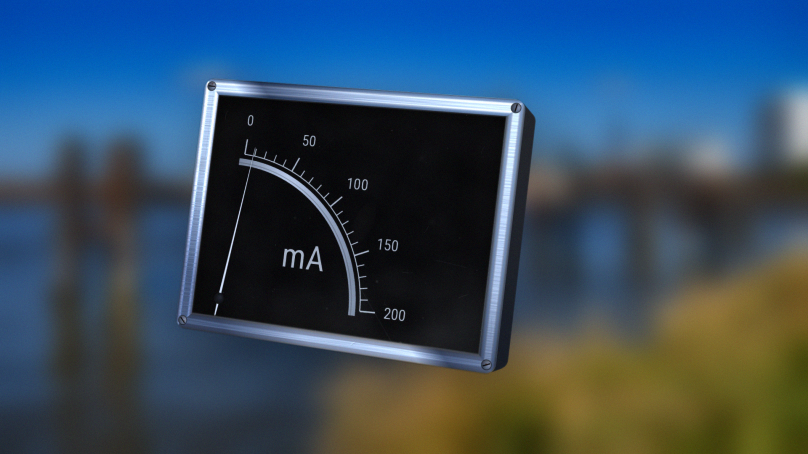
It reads 10 mA
